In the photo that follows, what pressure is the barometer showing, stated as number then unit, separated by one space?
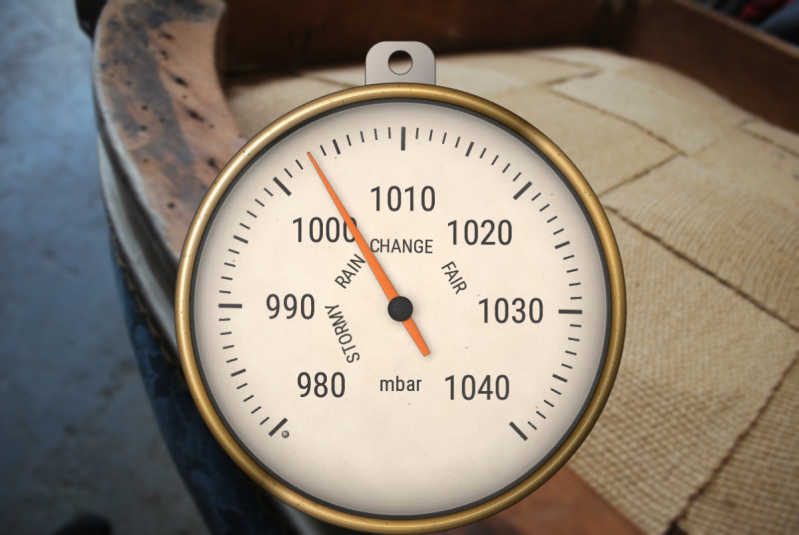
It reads 1003 mbar
